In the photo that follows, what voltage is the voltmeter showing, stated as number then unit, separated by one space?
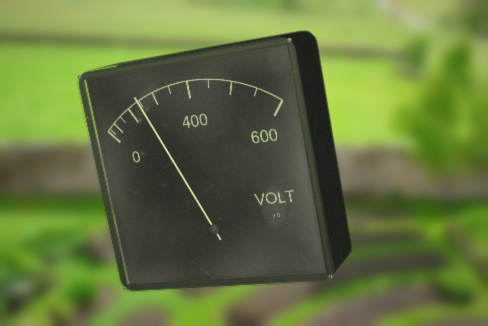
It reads 250 V
